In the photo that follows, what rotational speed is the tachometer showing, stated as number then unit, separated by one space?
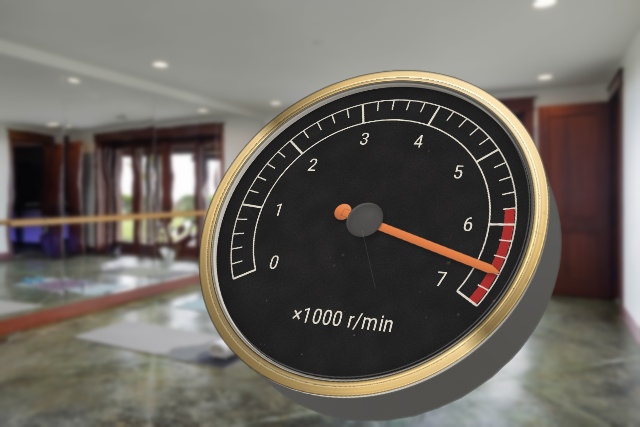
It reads 6600 rpm
